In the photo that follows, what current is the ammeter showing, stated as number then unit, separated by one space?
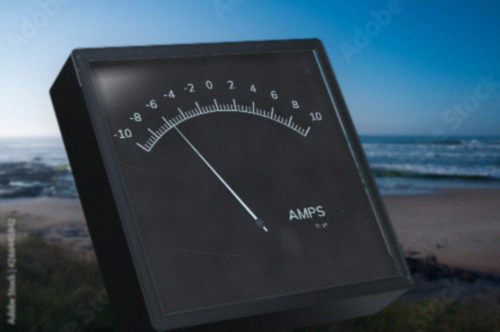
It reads -6 A
